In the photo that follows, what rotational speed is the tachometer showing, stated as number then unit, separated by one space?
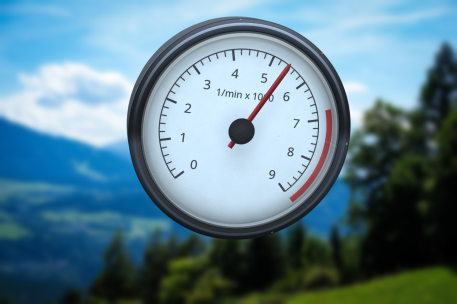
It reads 5400 rpm
